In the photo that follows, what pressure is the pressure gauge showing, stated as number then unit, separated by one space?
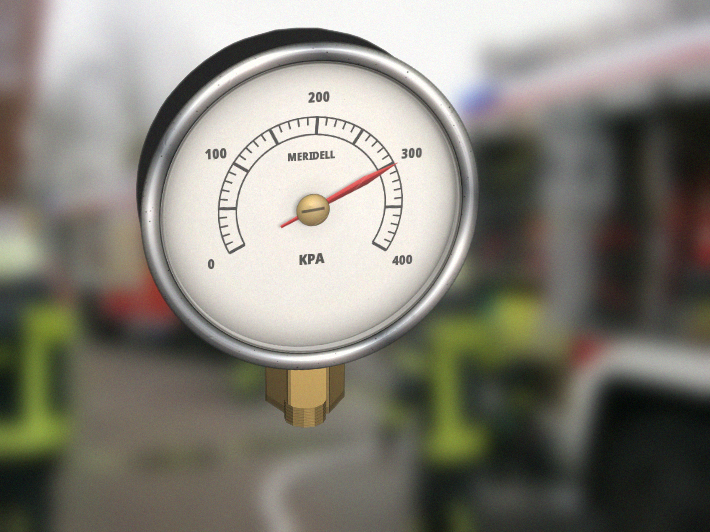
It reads 300 kPa
